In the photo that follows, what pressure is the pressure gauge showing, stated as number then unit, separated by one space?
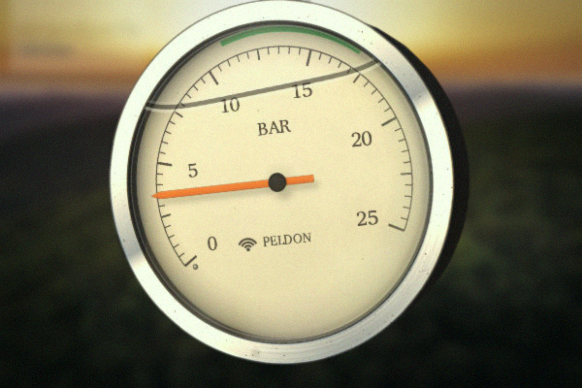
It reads 3.5 bar
